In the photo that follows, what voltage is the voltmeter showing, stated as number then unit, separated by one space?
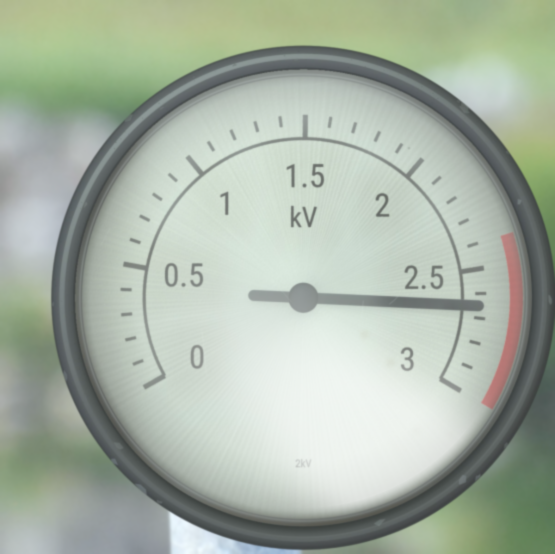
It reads 2.65 kV
